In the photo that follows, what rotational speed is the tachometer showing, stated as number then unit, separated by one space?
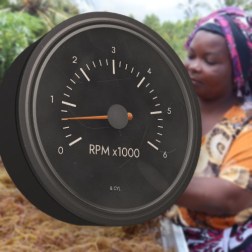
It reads 600 rpm
